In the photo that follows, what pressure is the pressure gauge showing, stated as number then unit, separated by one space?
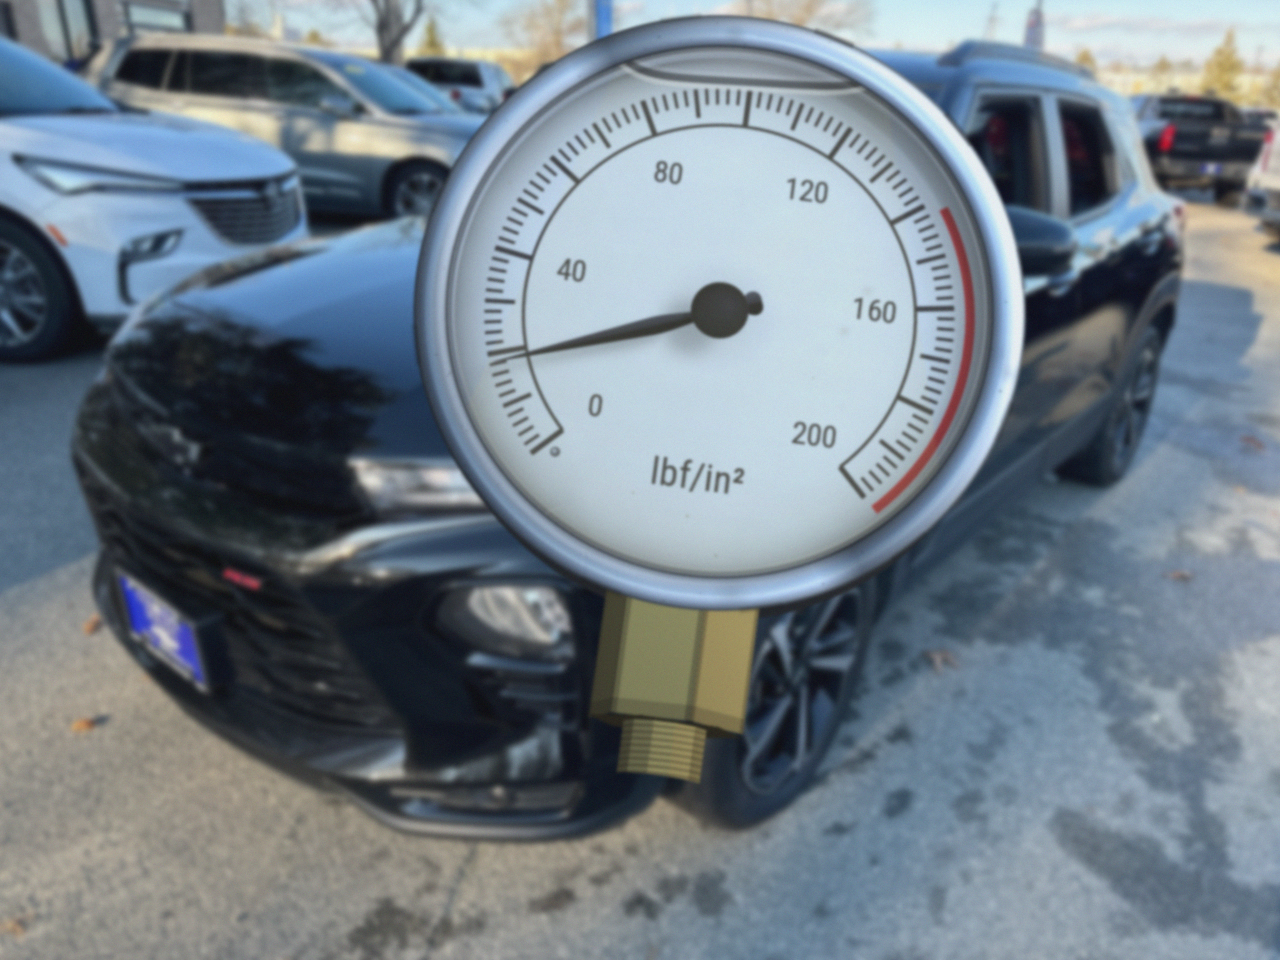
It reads 18 psi
